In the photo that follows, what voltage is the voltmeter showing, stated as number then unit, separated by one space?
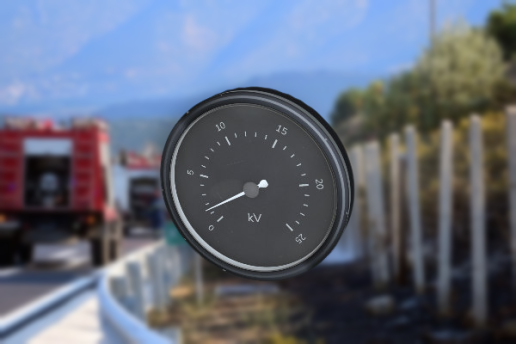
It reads 1.5 kV
